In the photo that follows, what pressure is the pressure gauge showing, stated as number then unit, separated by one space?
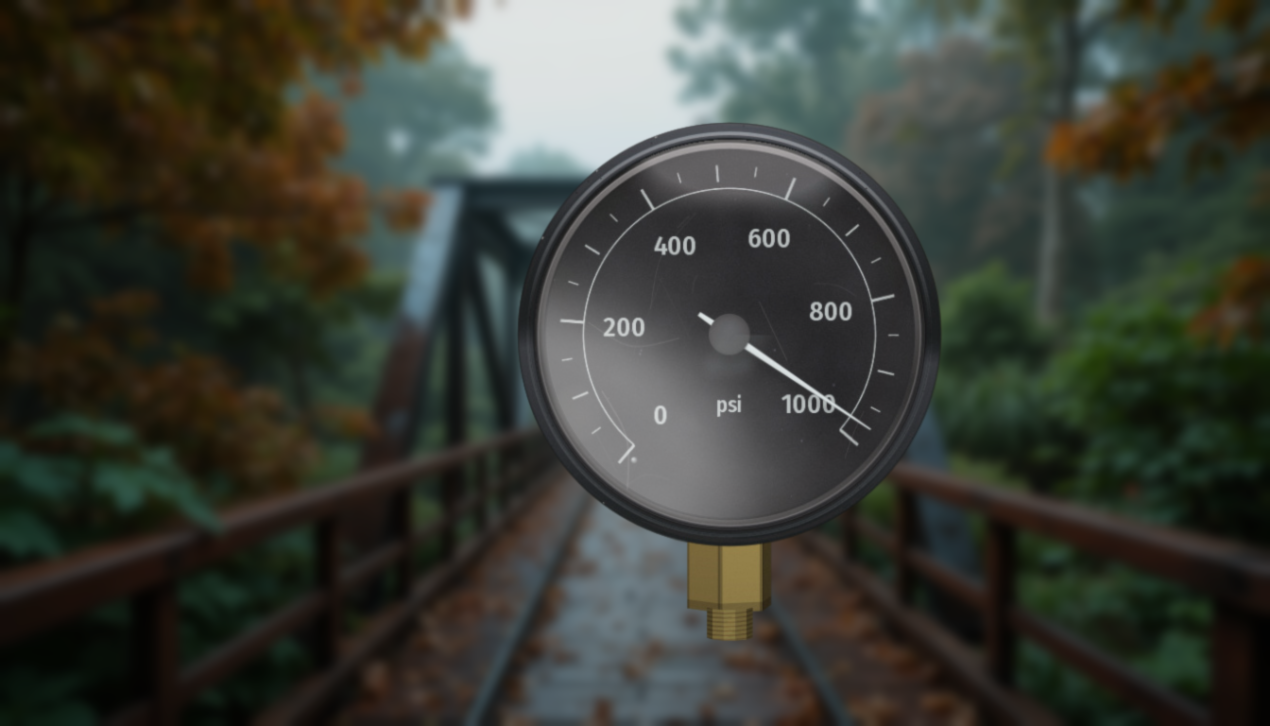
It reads 975 psi
